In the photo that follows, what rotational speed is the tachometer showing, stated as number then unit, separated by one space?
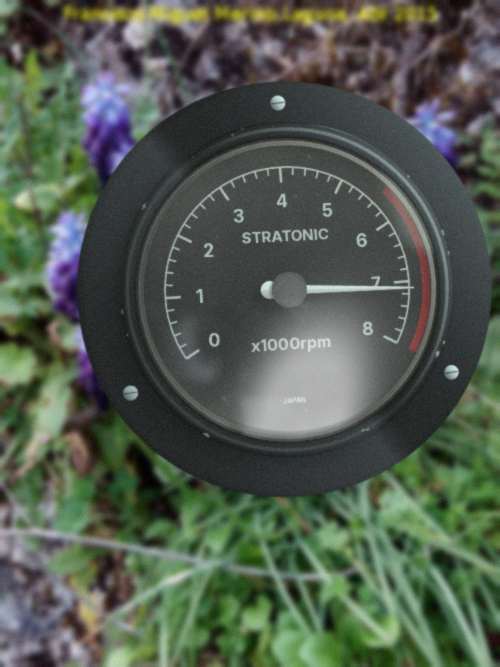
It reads 7100 rpm
